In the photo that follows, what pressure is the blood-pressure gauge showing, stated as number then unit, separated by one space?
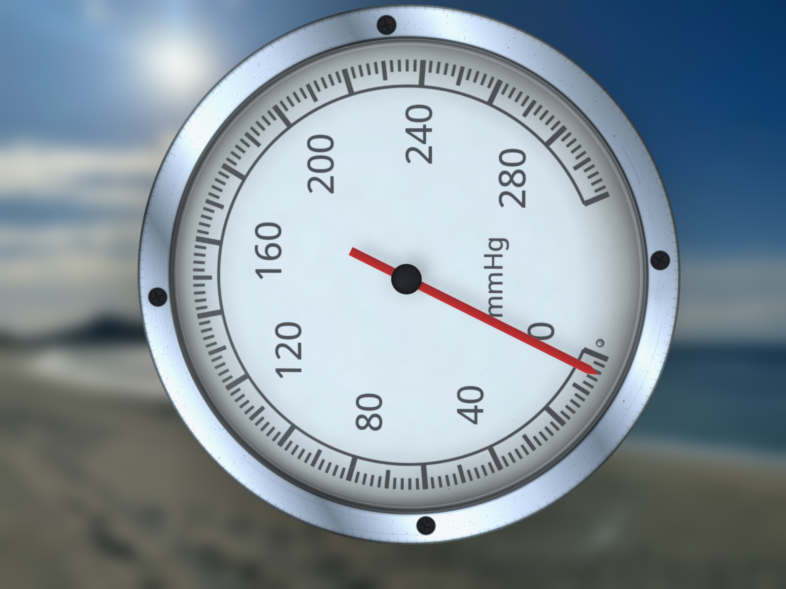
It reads 4 mmHg
